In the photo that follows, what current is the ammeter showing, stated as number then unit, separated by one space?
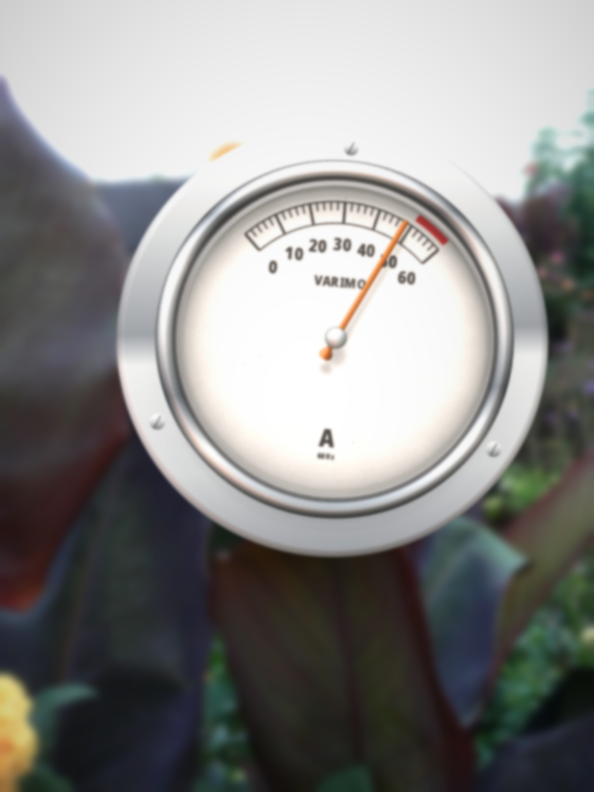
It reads 48 A
